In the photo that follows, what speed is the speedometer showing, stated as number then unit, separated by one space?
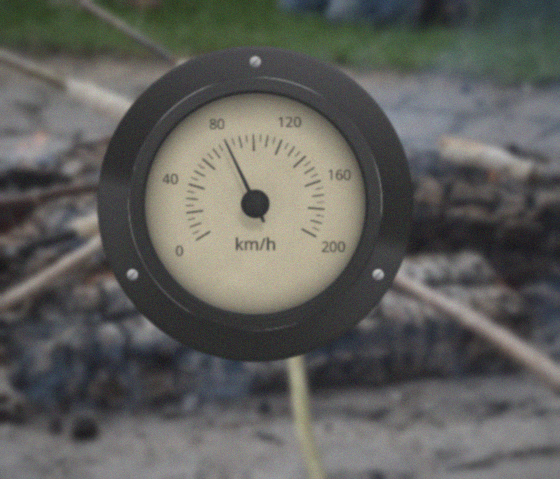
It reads 80 km/h
